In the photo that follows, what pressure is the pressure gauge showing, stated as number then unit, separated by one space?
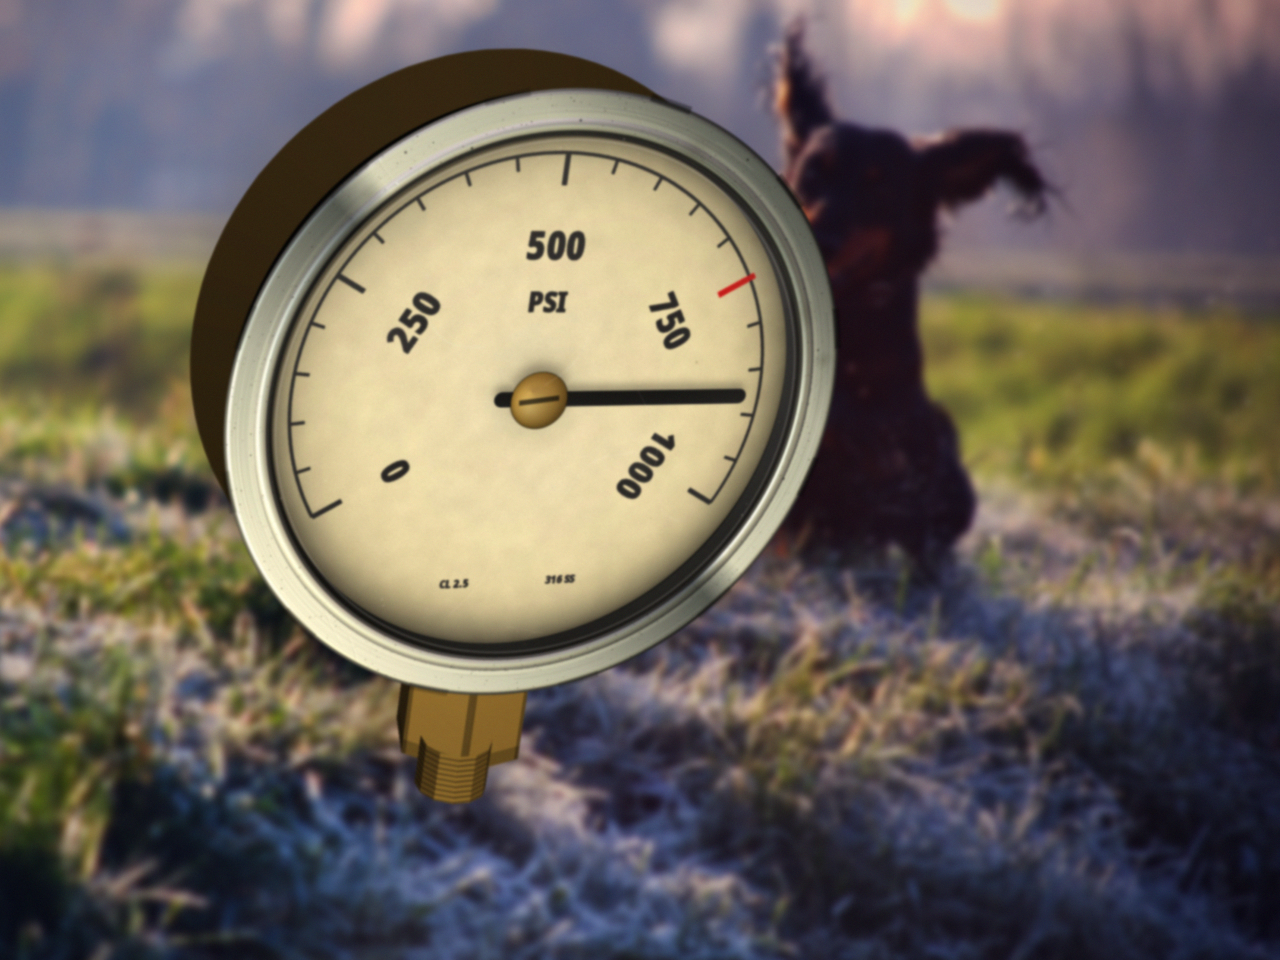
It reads 875 psi
